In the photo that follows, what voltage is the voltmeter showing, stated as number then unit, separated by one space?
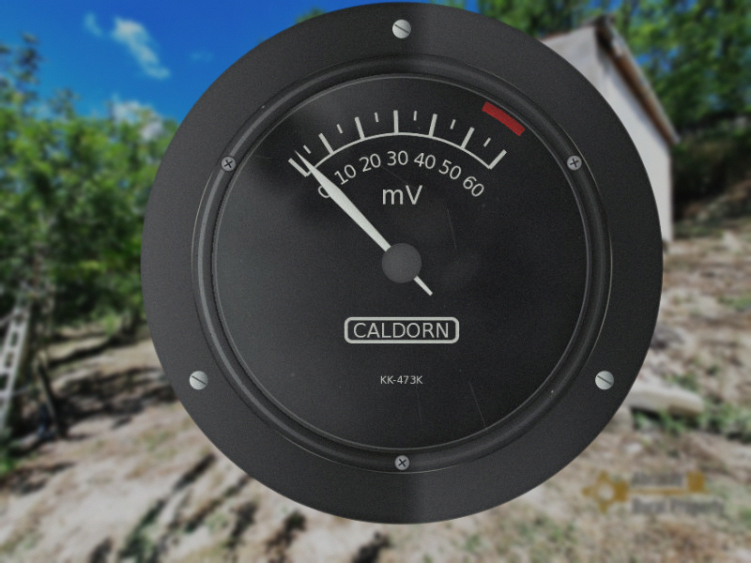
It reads 2.5 mV
